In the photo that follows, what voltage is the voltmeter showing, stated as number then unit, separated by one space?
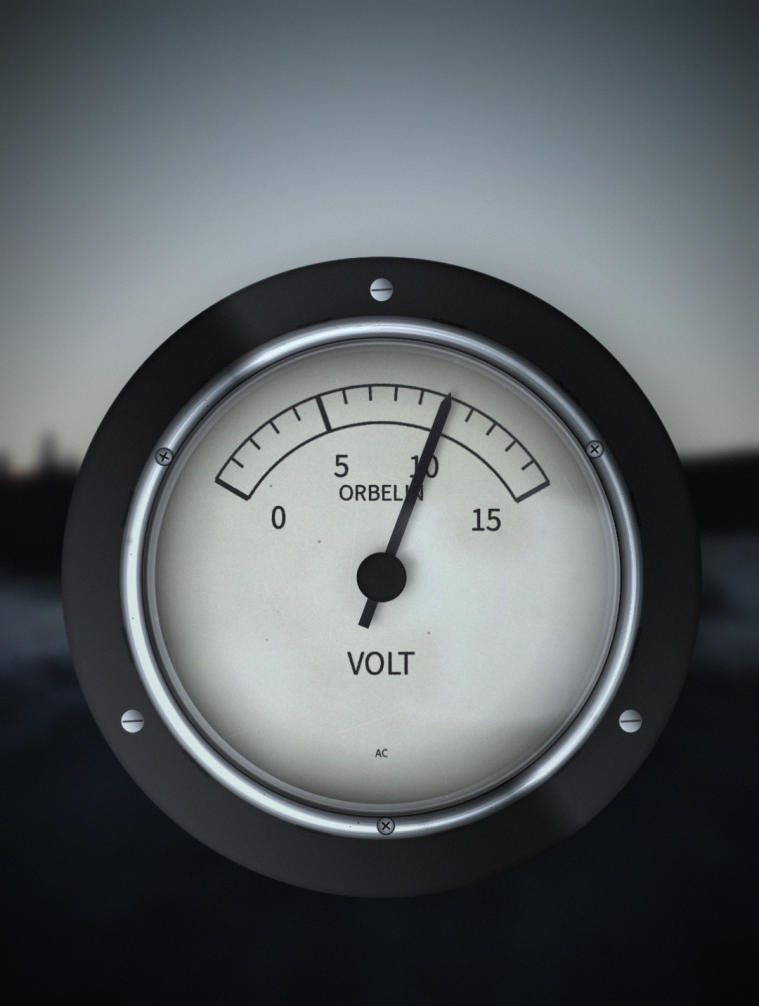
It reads 10 V
